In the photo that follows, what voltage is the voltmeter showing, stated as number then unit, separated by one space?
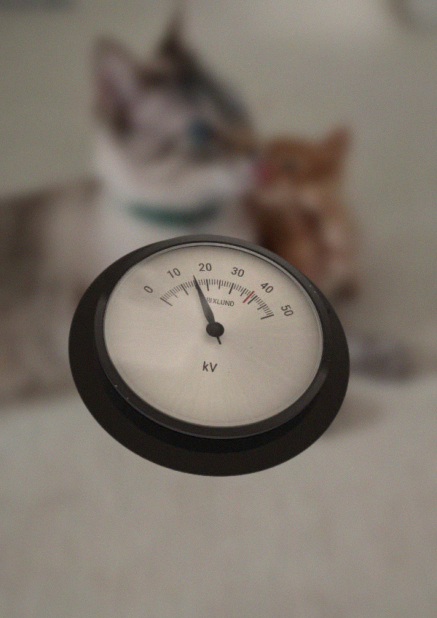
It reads 15 kV
